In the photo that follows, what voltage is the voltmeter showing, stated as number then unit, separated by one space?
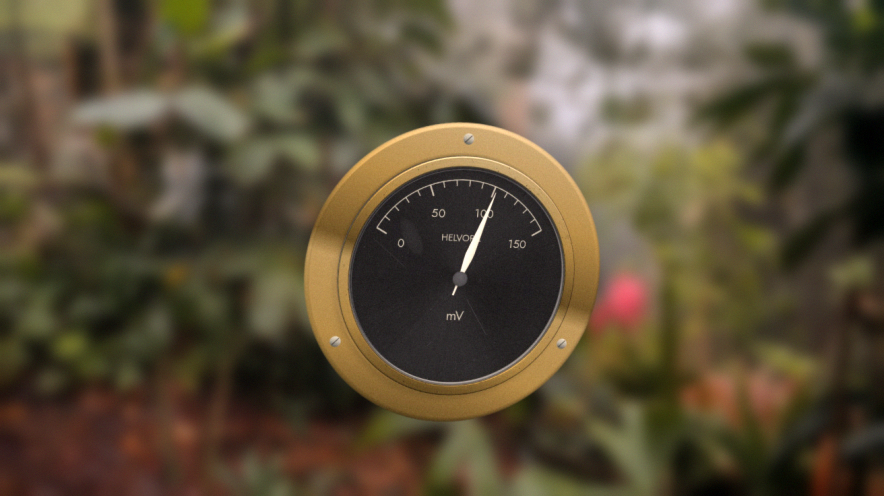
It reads 100 mV
